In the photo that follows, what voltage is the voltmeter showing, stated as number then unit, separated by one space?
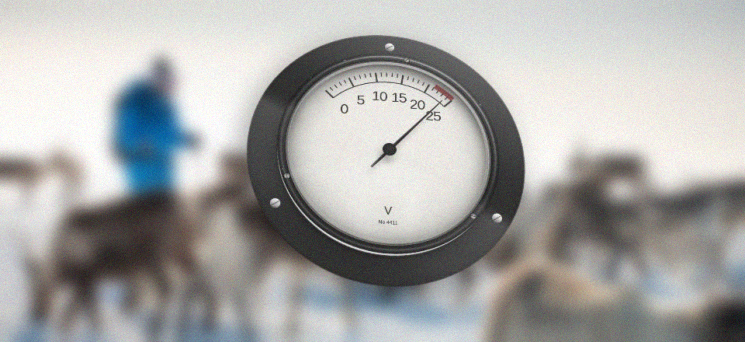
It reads 24 V
